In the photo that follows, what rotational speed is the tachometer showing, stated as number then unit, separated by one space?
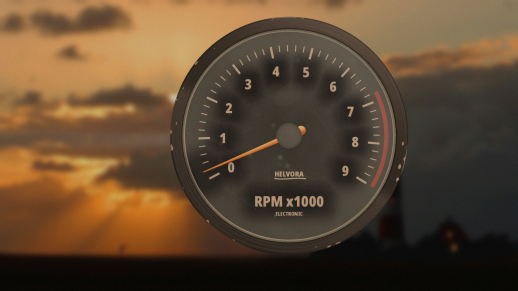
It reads 200 rpm
